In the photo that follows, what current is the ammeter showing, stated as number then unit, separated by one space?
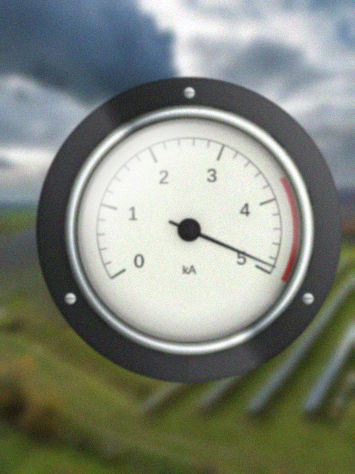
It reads 4.9 kA
